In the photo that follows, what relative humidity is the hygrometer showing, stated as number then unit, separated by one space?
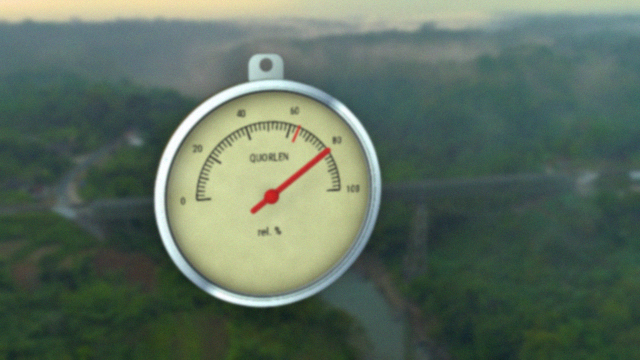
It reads 80 %
